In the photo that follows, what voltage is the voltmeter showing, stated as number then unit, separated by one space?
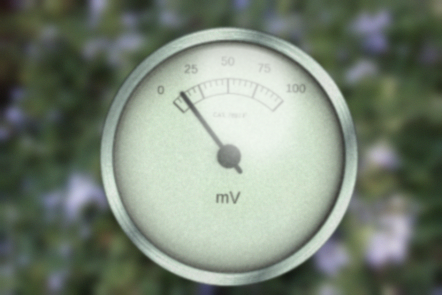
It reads 10 mV
